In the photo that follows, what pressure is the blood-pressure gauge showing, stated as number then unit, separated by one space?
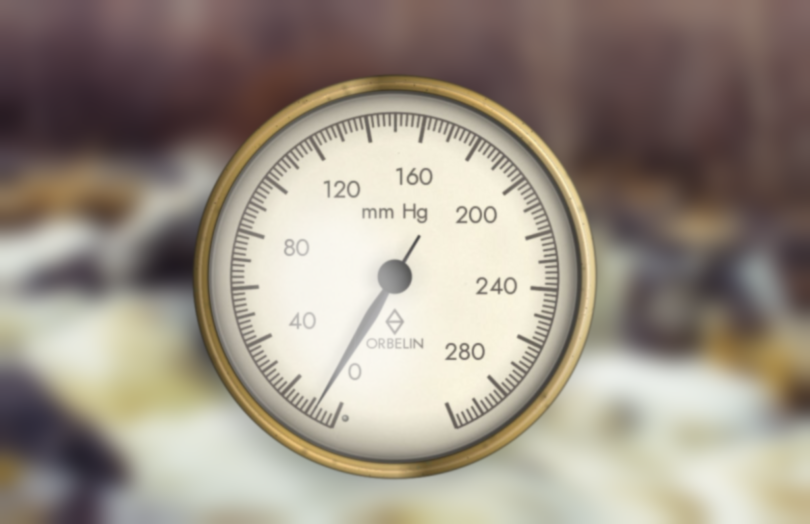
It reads 8 mmHg
